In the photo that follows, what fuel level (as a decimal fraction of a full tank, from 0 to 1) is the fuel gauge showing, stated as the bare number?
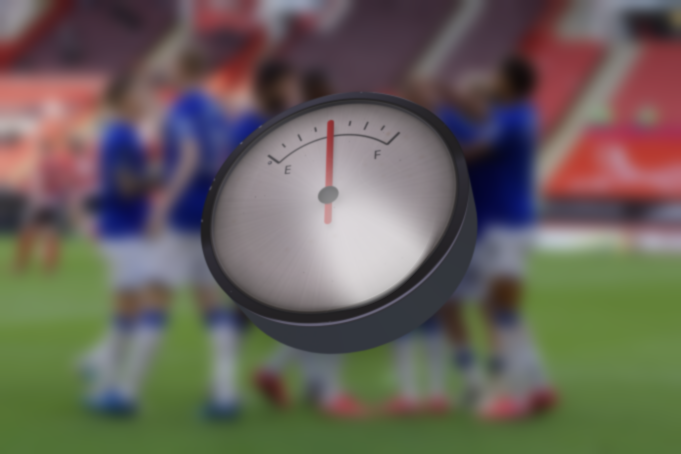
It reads 0.5
